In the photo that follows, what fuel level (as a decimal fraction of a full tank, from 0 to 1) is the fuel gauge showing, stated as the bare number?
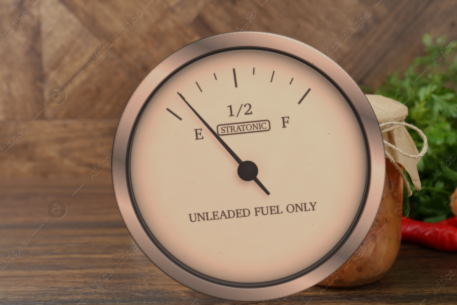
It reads 0.125
